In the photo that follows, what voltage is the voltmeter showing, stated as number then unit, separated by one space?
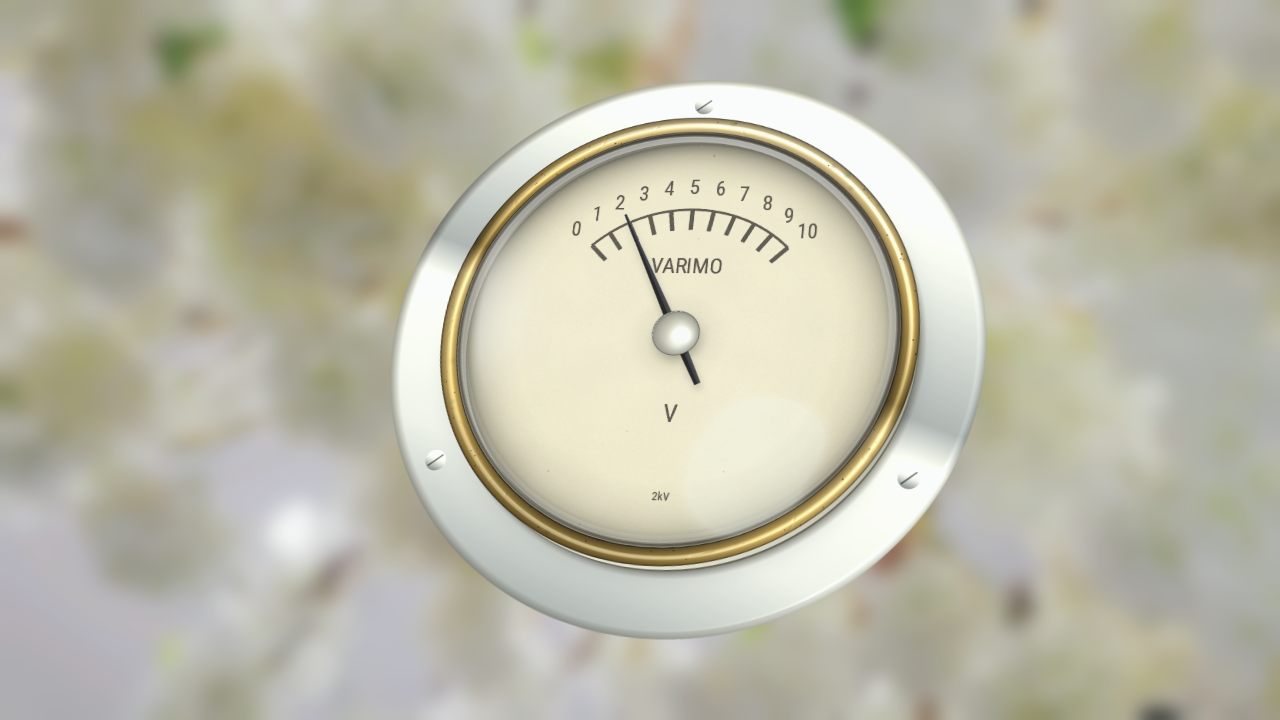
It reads 2 V
